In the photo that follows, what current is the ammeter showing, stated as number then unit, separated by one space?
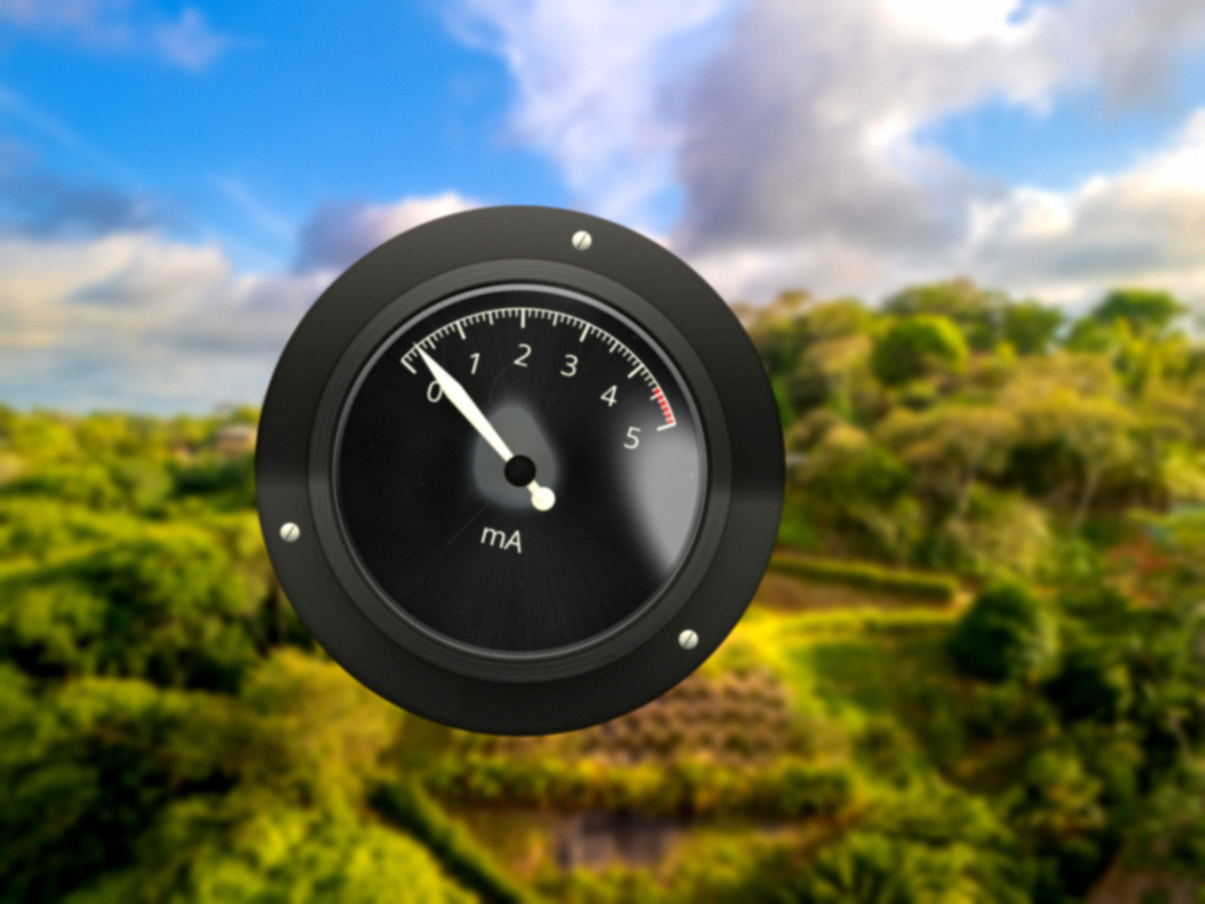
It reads 0.3 mA
